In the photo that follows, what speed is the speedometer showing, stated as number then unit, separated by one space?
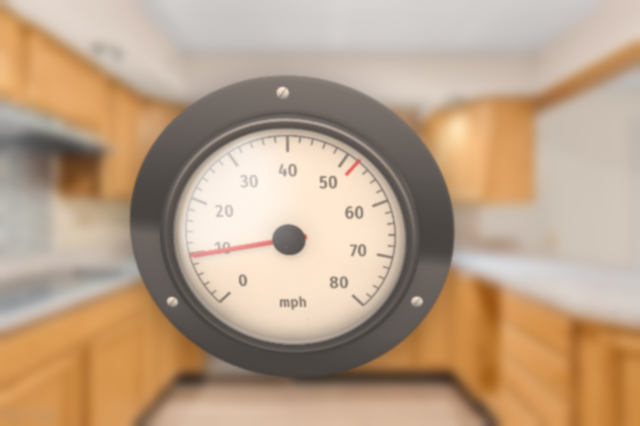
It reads 10 mph
